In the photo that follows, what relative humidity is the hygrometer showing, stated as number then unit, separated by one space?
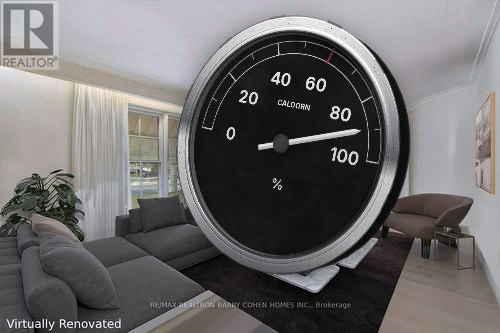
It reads 90 %
